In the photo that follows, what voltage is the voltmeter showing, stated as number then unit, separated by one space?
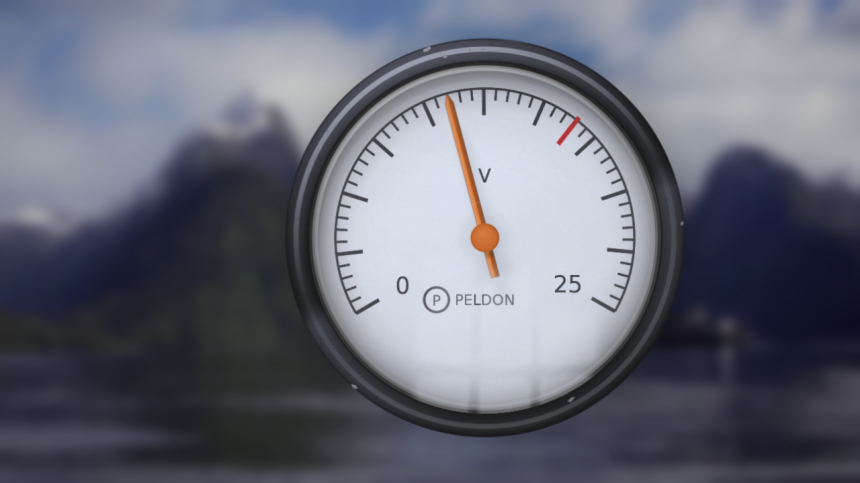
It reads 11 V
